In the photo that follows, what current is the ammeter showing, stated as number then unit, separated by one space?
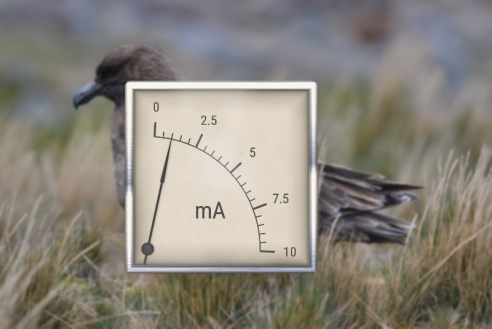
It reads 1 mA
